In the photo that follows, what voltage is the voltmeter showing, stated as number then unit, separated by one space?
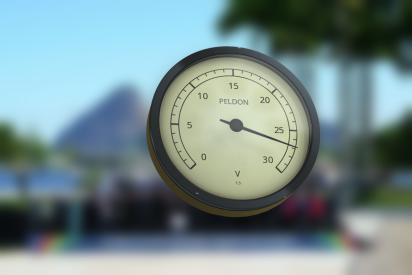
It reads 27 V
